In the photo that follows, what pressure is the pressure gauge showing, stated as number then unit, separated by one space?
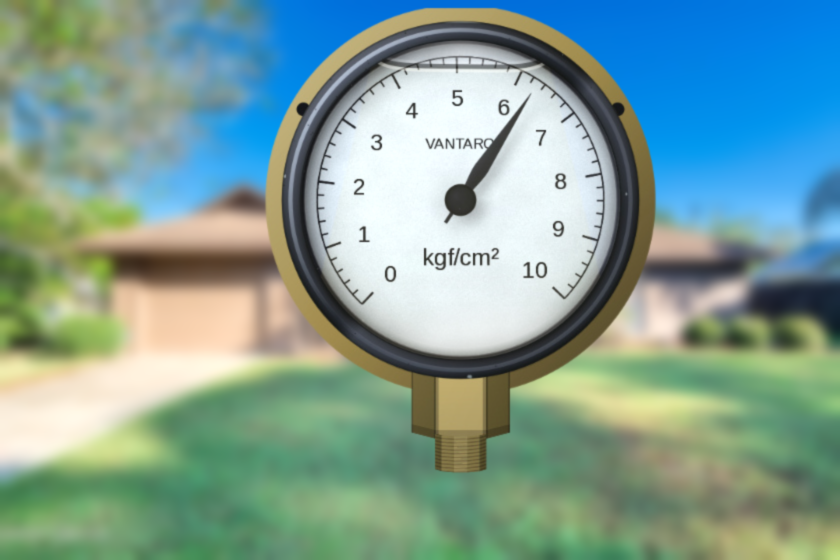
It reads 6.3 kg/cm²
